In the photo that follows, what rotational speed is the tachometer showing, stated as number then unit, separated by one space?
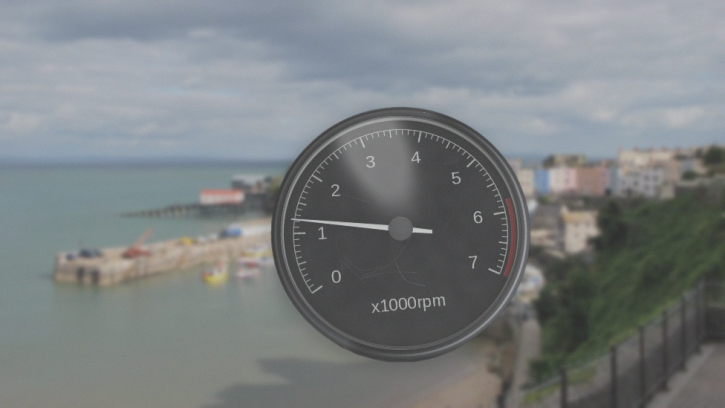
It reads 1200 rpm
